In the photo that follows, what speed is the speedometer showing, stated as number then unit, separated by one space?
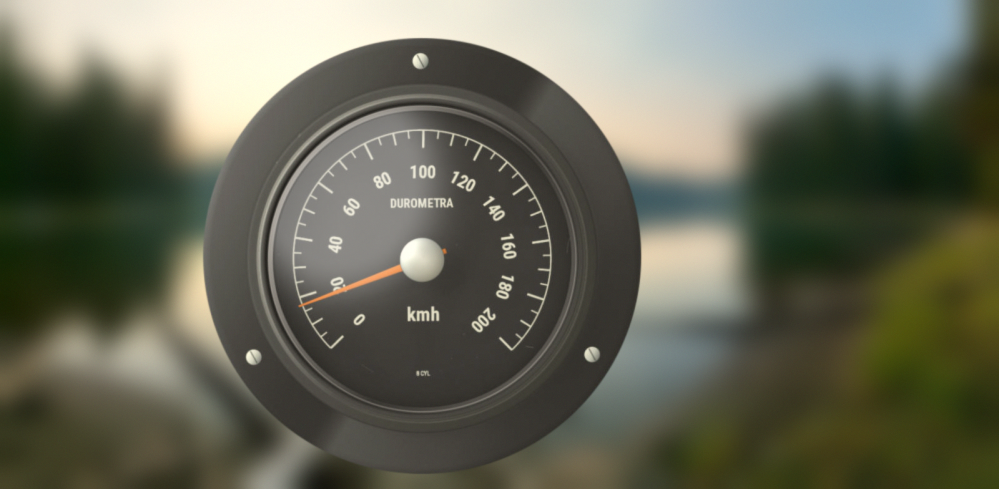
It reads 17.5 km/h
